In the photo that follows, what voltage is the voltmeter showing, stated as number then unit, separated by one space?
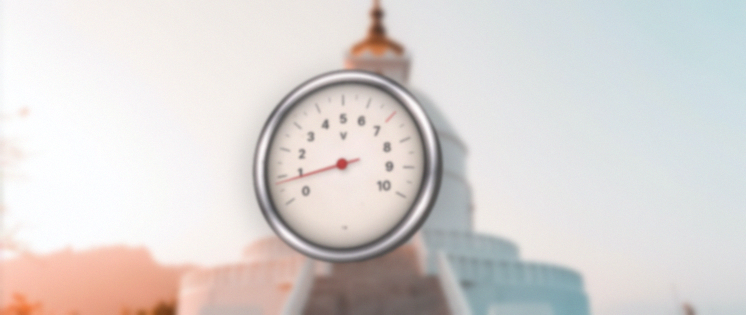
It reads 0.75 V
